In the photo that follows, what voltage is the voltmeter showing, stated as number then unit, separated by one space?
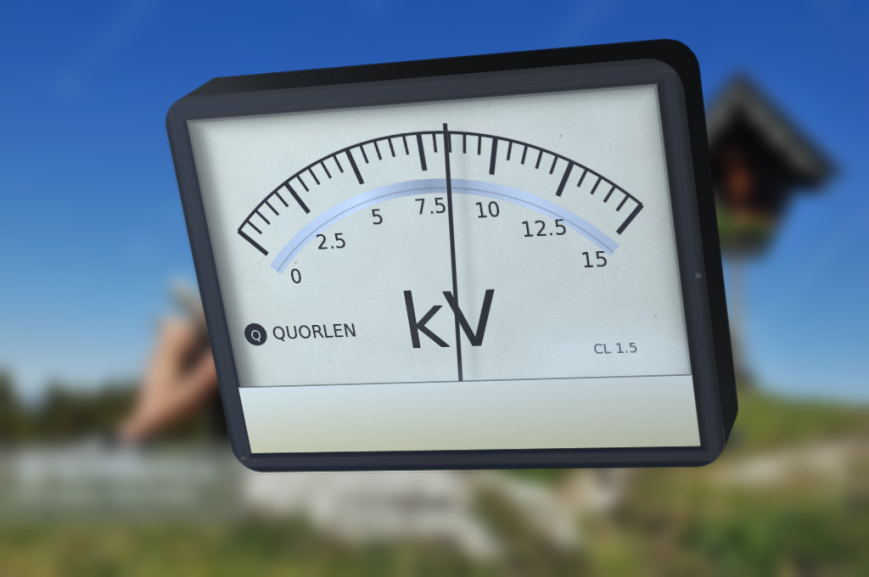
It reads 8.5 kV
